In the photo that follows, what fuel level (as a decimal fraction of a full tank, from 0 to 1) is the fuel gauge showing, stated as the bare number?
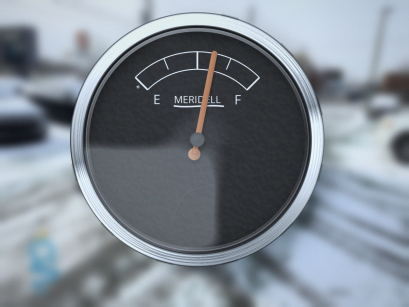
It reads 0.625
